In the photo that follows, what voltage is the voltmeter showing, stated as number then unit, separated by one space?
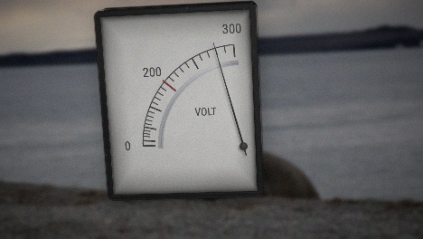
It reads 280 V
